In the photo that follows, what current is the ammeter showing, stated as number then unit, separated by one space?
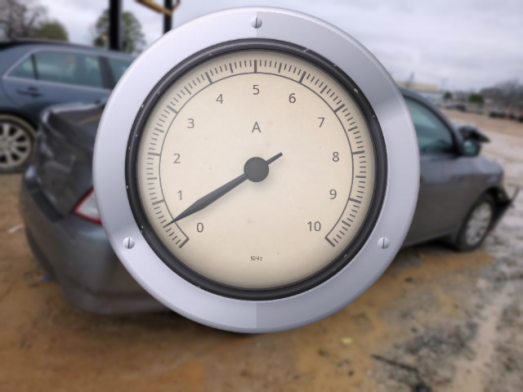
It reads 0.5 A
